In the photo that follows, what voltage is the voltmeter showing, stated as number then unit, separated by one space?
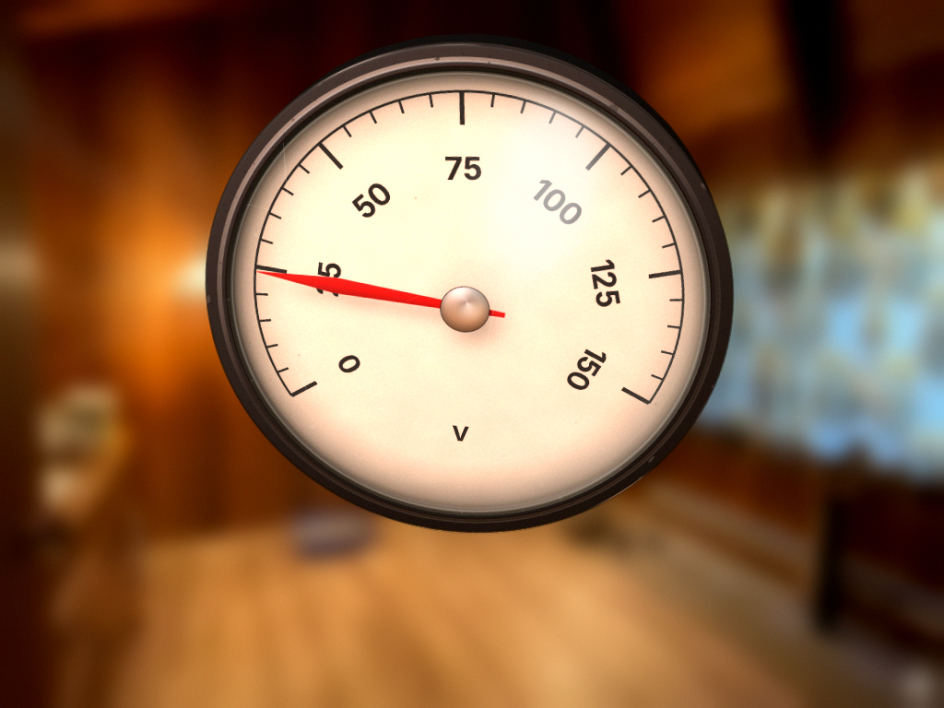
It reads 25 V
